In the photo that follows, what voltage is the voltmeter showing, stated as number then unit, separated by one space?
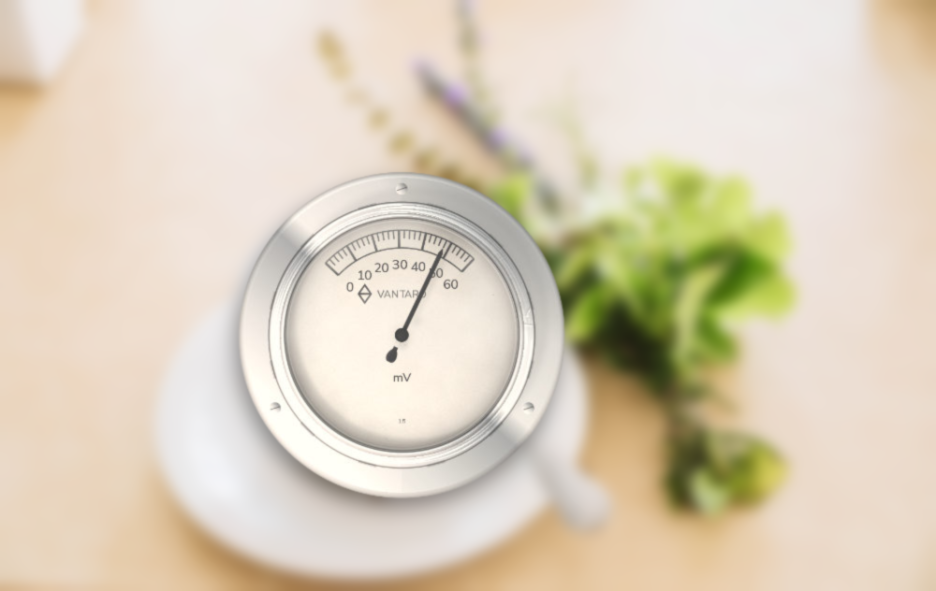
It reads 48 mV
